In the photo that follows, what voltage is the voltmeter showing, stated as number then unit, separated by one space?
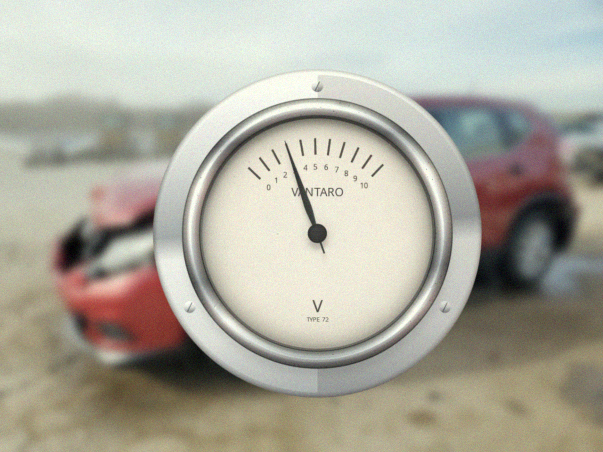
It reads 3 V
